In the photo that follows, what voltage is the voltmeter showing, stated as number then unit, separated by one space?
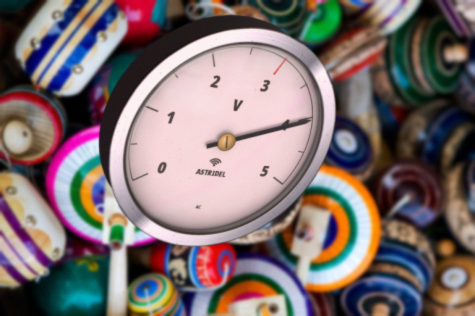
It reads 4 V
